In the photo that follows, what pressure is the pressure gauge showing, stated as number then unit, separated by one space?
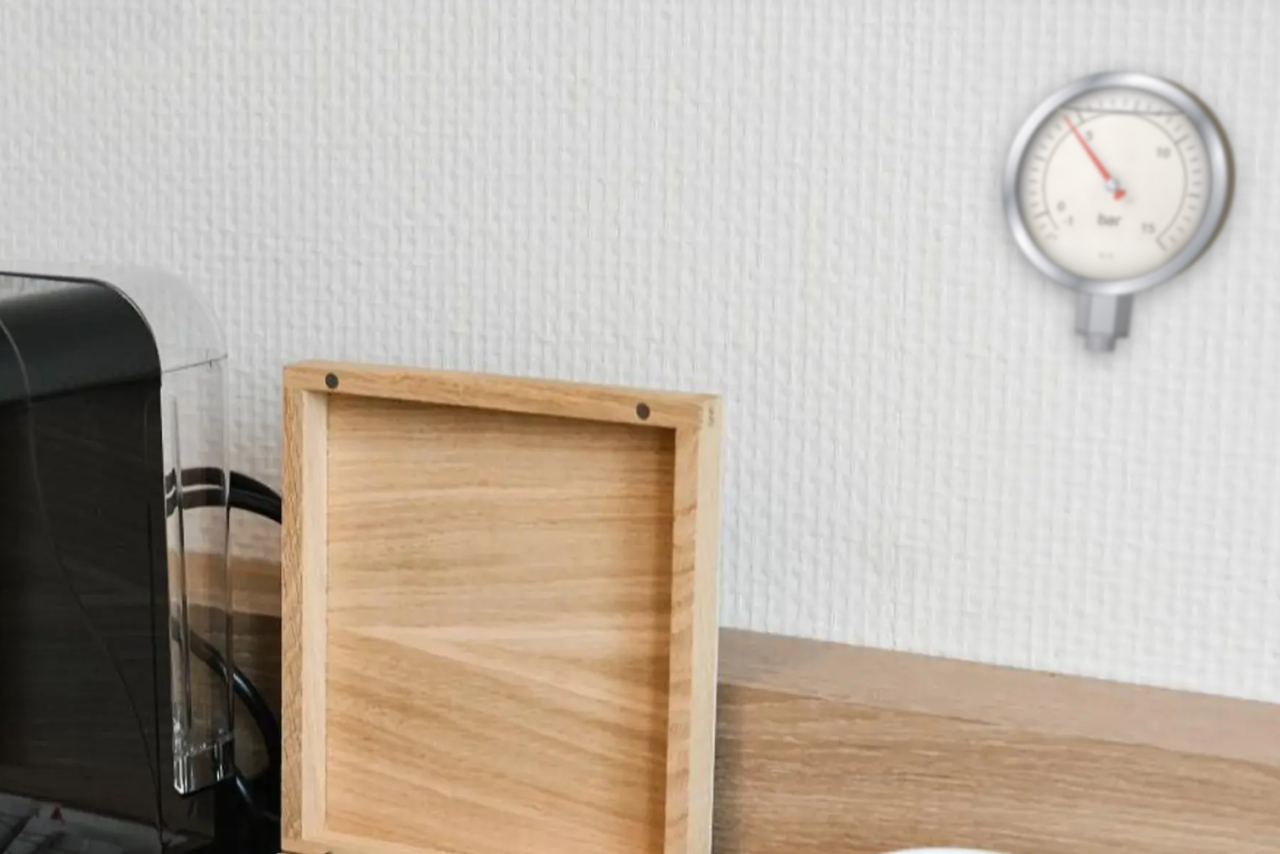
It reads 4.5 bar
